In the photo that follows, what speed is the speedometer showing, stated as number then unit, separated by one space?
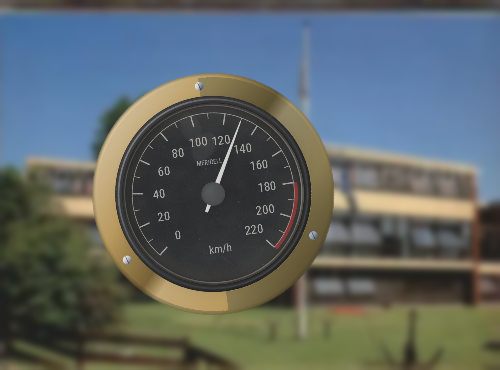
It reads 130 km/h
